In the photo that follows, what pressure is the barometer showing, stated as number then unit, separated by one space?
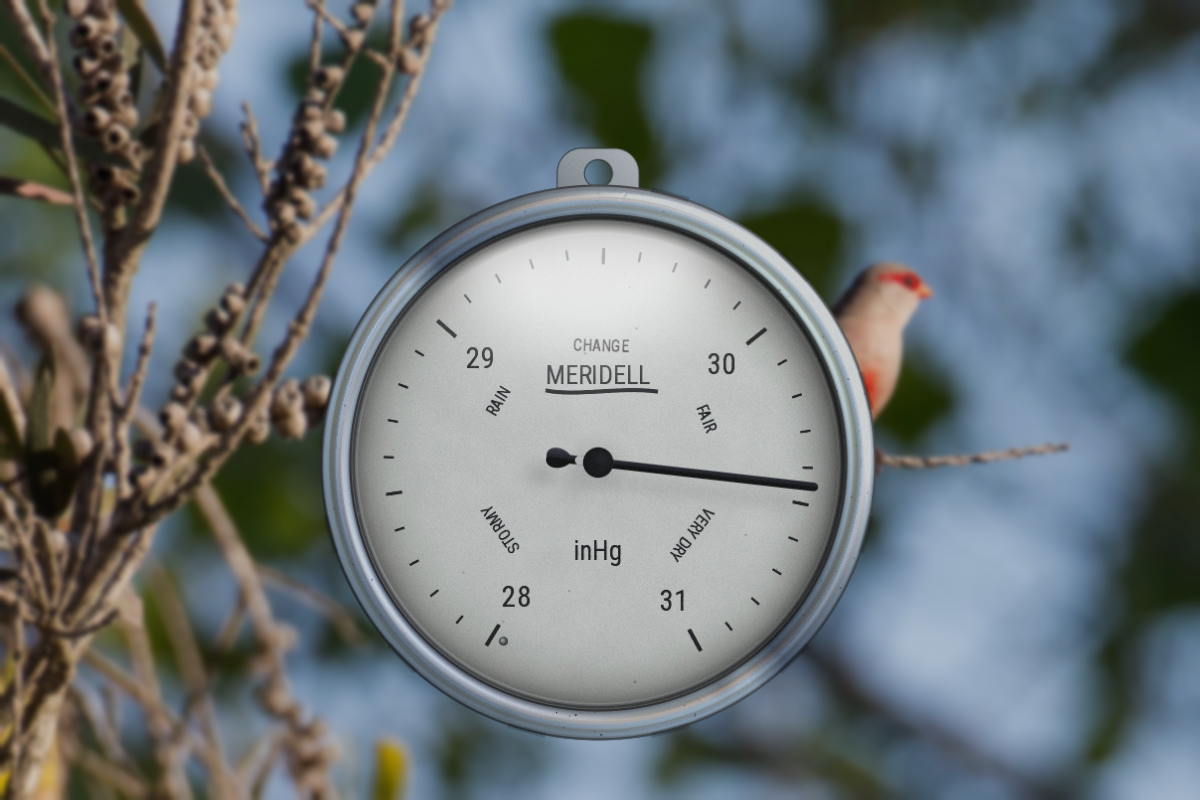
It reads 30.45 inHg
